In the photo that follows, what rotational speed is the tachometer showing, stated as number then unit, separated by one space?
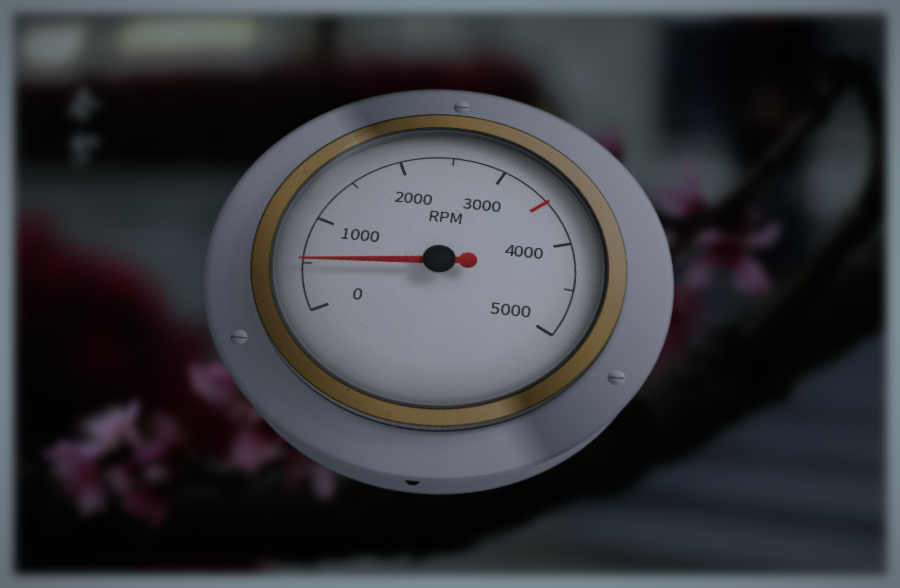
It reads 500 rpm
